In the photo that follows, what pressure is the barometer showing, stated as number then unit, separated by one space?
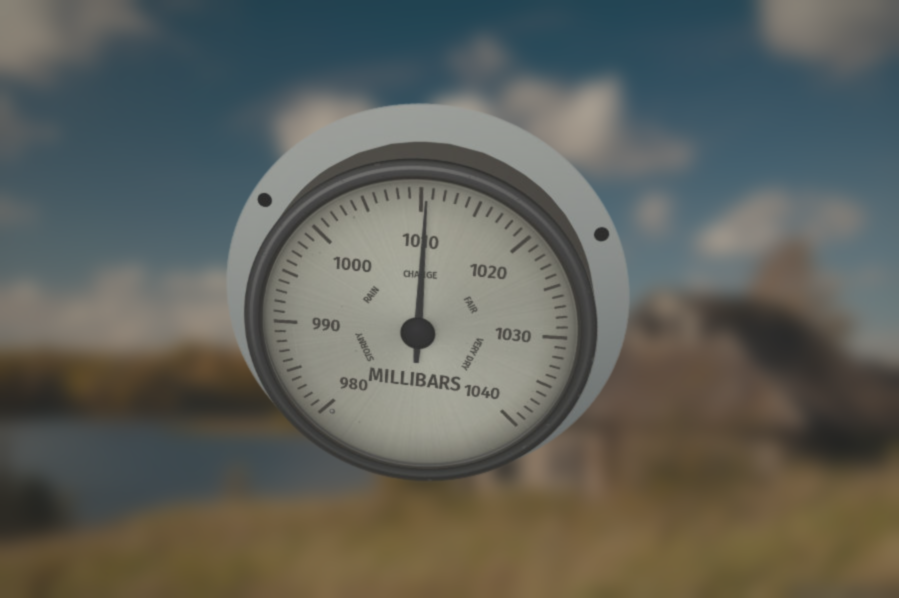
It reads 1010.5 mbar
